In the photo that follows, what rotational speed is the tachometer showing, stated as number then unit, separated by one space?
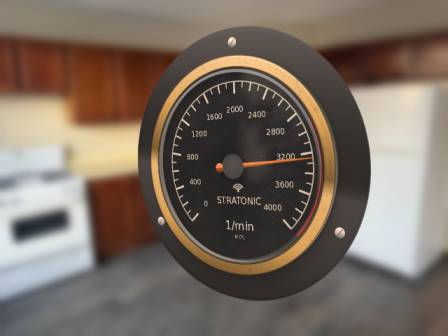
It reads 3250 rpm
